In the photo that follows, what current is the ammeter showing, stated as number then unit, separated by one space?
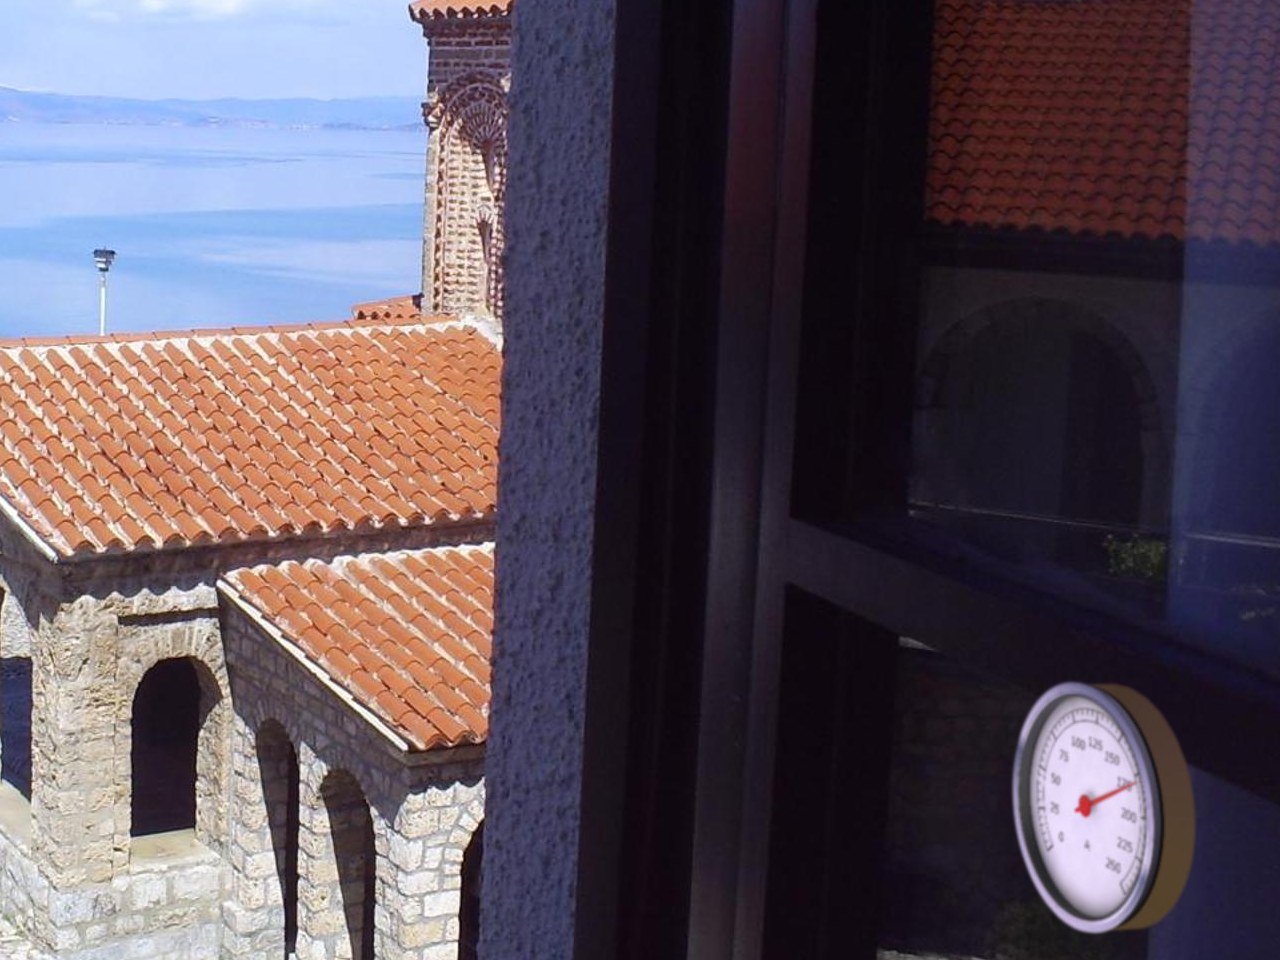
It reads 180 A
